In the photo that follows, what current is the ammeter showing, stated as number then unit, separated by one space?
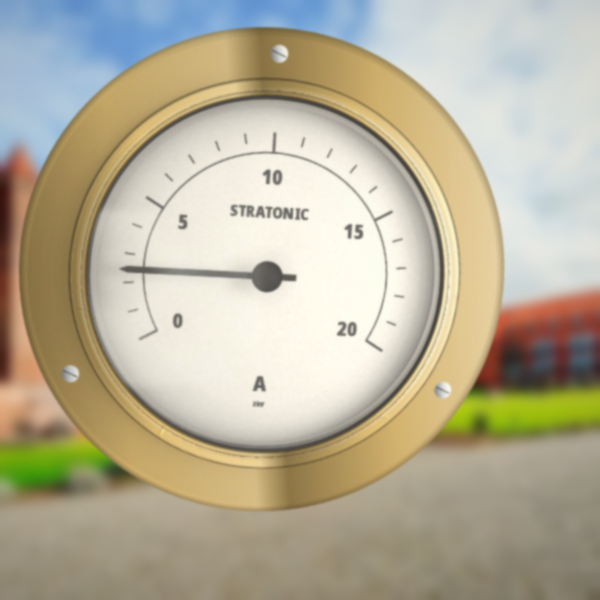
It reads 2.5 A
